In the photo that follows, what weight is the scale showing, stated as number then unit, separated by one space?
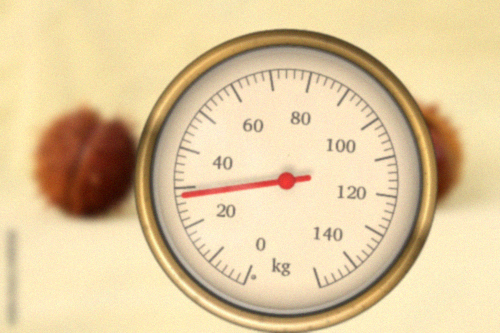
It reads 28 kg
